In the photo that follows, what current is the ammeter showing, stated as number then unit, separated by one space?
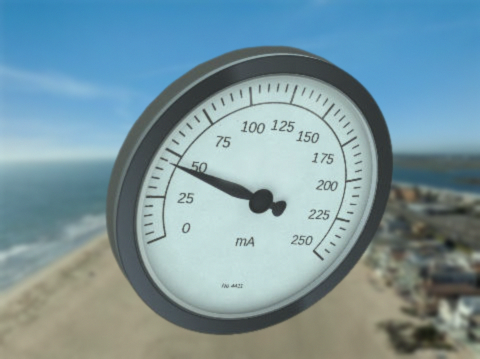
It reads 45 mA
